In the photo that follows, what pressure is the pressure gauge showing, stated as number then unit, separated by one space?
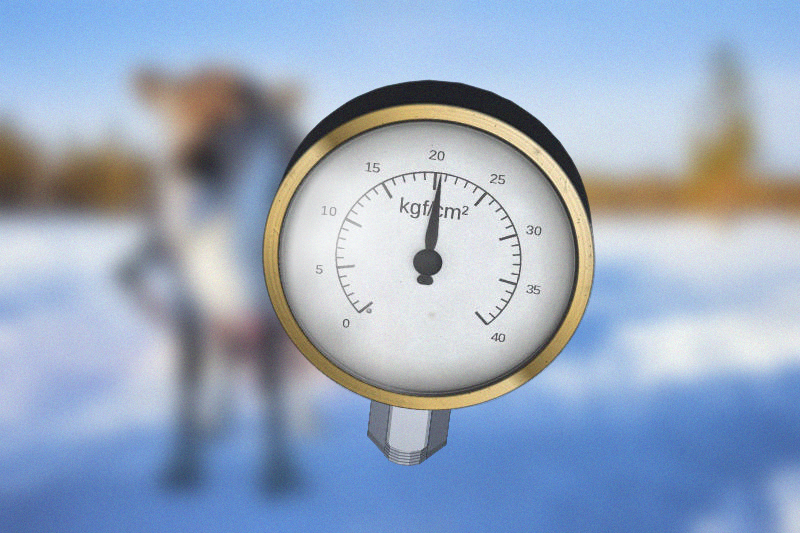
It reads 20.5 kg/cm²
